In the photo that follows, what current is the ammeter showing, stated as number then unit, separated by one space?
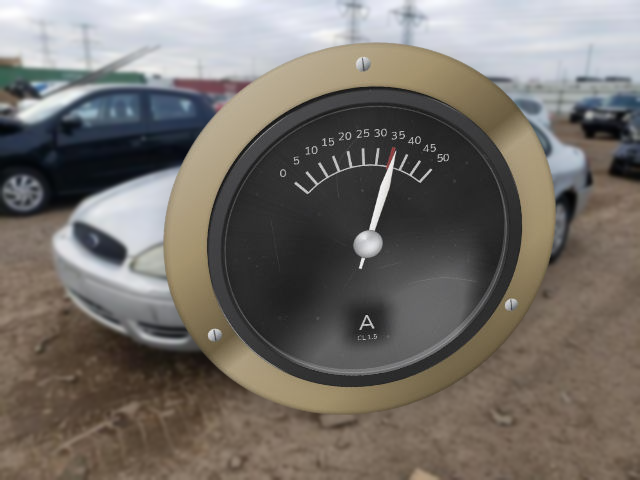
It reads 35 A
